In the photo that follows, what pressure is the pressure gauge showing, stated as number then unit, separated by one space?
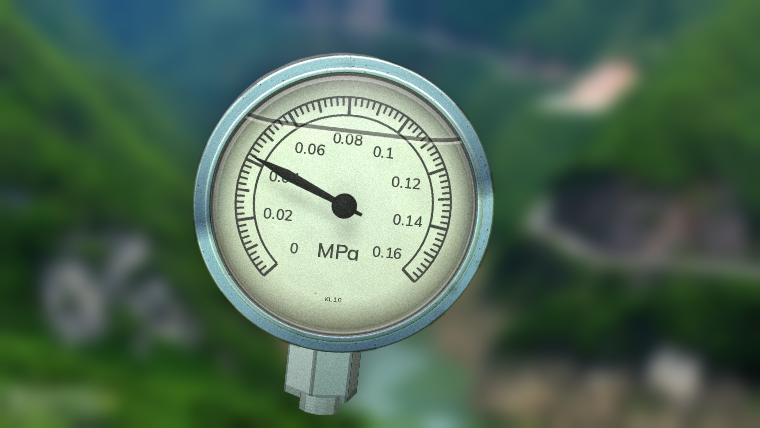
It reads 0.042 MPa
